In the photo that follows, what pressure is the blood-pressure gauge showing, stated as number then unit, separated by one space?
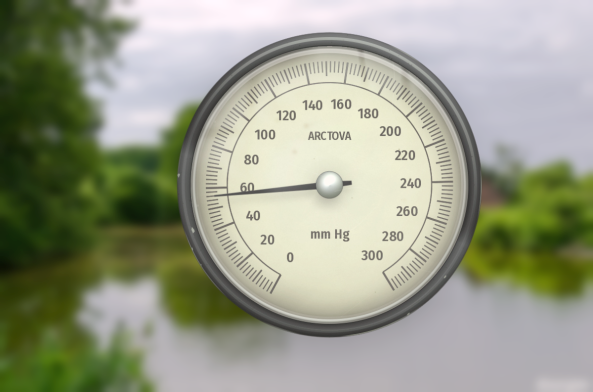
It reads 56 mmHg
